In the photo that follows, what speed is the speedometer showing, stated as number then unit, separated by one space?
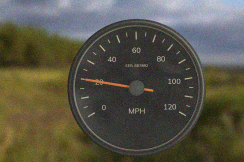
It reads 20 mph
